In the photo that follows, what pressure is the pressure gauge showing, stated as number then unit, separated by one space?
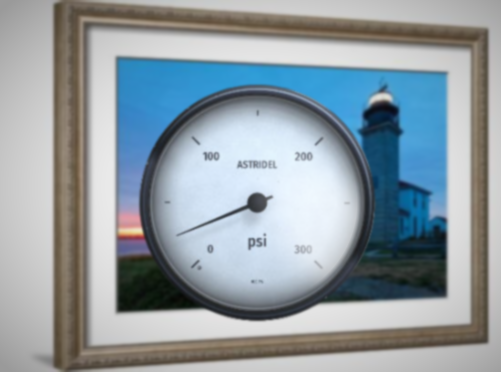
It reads 25 psi
